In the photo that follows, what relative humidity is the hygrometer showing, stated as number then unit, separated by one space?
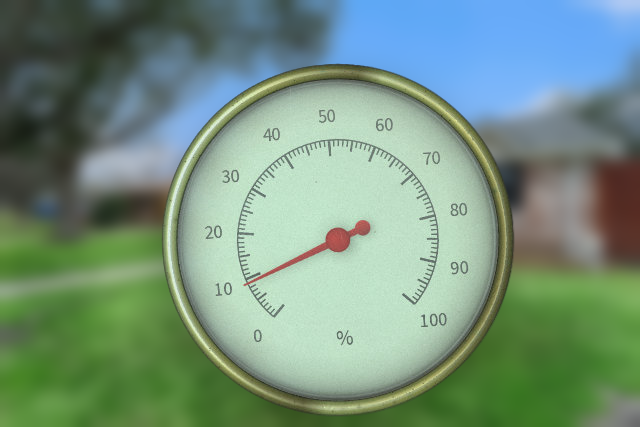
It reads 9 %
